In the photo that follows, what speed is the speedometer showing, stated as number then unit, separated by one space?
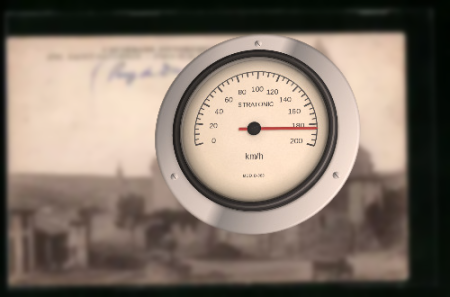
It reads 185 km/h
